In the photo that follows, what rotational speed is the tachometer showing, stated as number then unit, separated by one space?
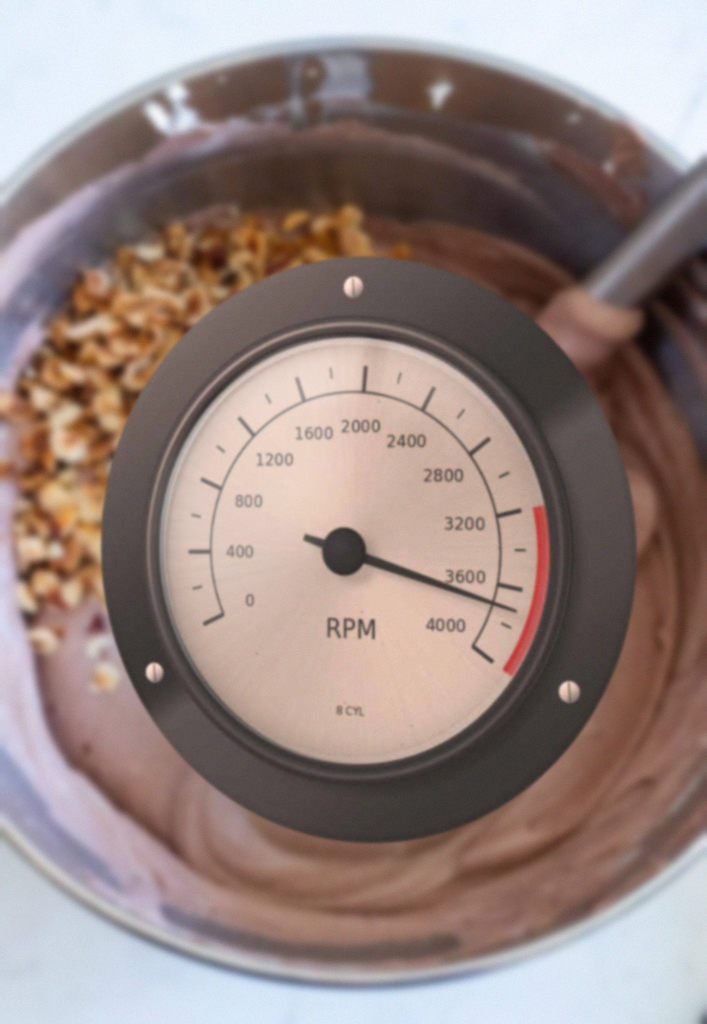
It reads 3700 rpm
